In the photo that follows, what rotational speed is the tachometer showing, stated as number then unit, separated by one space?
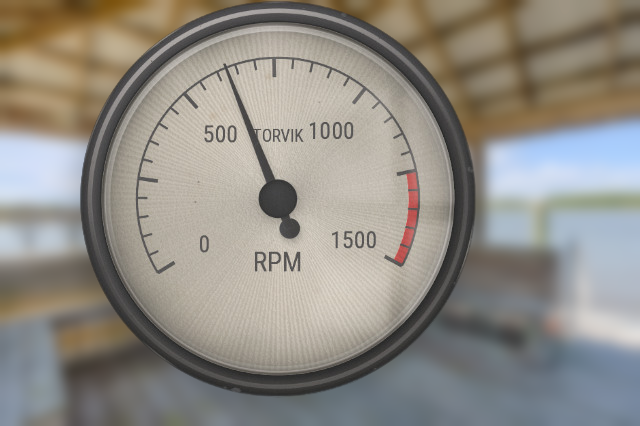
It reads 625 rpm
